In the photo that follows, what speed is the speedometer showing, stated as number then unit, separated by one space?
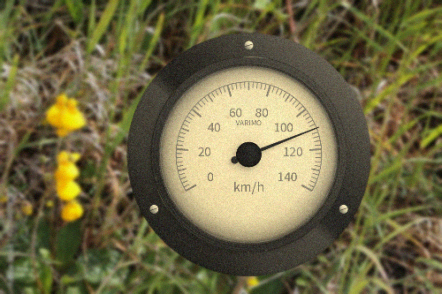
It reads 110 km/h
